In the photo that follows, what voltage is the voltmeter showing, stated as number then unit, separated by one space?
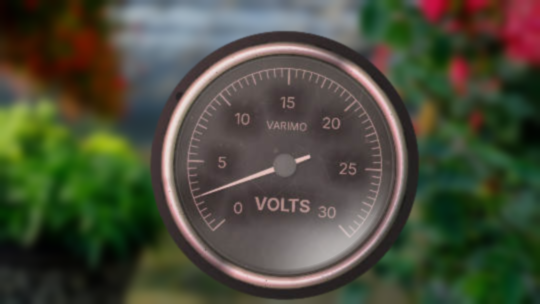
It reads 2.5 V
